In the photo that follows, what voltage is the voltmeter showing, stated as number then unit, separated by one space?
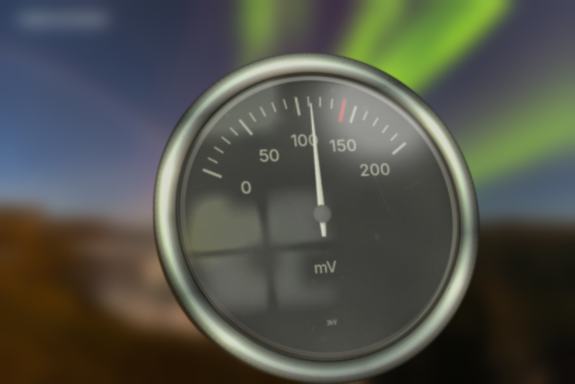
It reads 110 mV
